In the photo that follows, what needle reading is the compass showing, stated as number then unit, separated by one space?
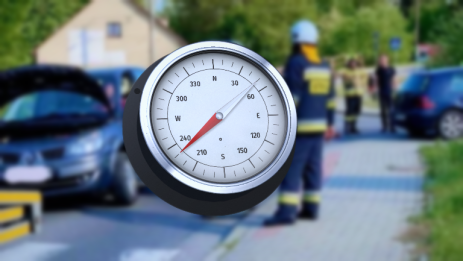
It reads 230 °
